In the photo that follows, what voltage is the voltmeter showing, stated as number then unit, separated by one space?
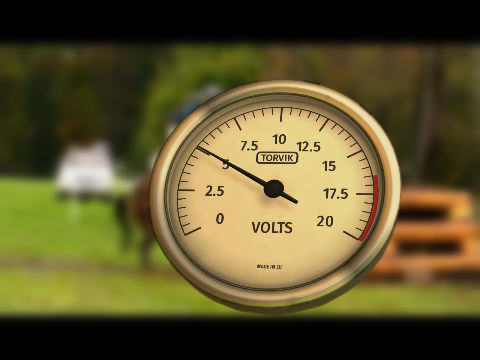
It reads 5 V
